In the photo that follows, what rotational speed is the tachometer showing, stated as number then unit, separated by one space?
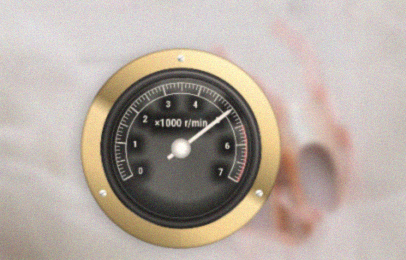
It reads 5000 rpm
